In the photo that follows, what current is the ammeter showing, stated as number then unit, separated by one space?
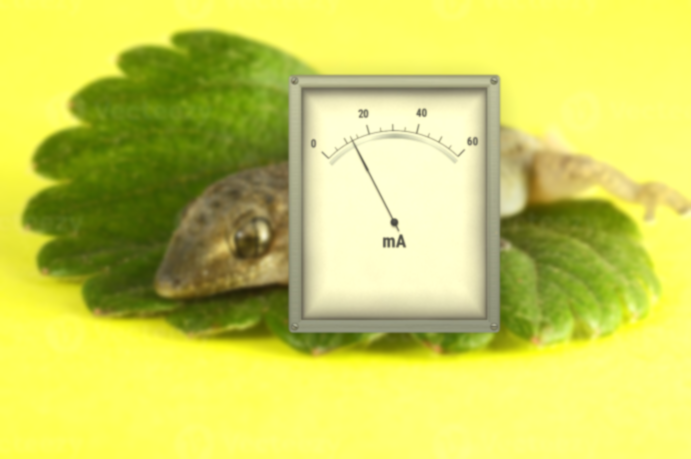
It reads 12.5 mA
